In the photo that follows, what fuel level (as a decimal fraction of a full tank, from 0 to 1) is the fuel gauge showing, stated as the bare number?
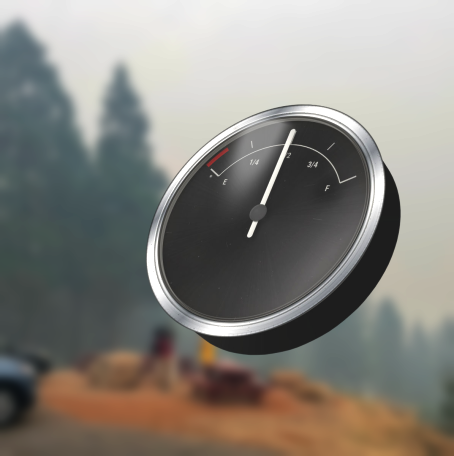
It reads 0.5
